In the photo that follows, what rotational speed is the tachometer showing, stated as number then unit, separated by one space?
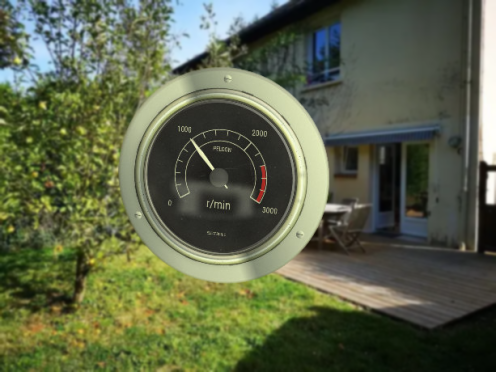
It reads 1000 rpm
